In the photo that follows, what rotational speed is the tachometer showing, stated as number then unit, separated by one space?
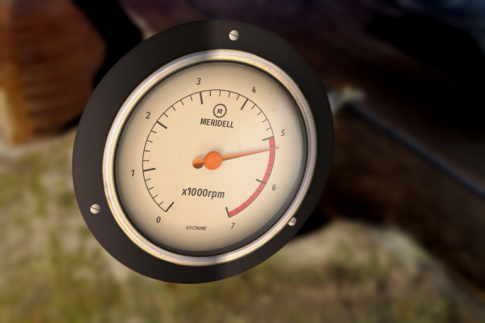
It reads 5200 rpm
